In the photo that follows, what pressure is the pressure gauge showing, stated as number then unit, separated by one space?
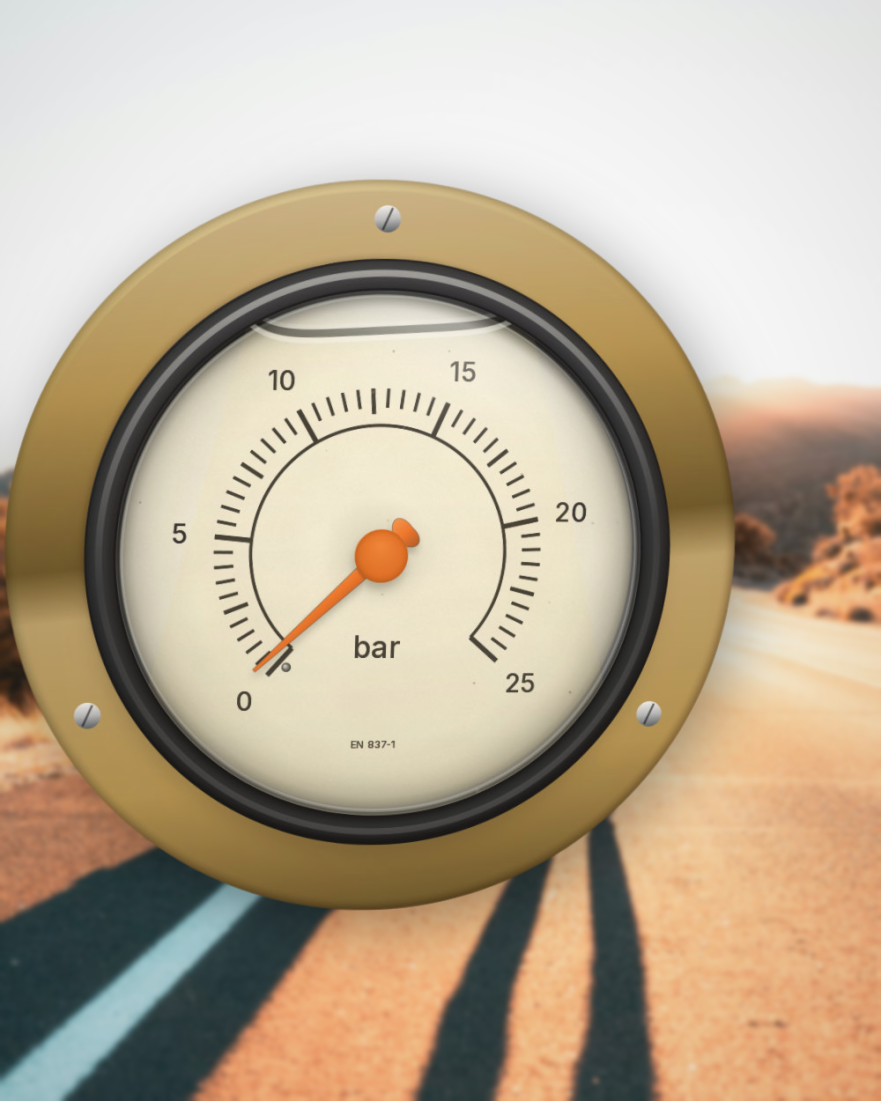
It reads 0.5 bar
